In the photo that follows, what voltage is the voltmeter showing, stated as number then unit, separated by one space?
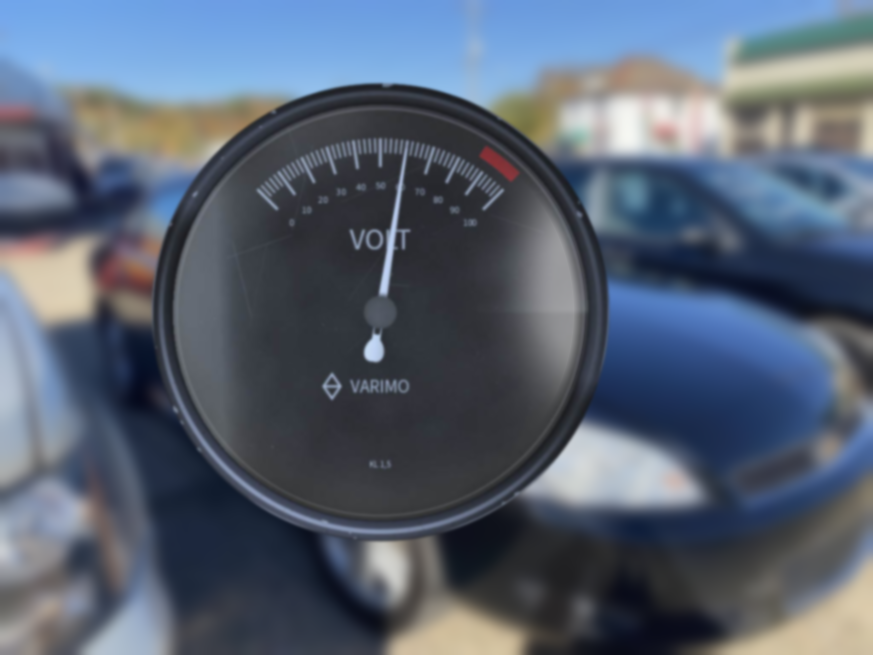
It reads 60 V
